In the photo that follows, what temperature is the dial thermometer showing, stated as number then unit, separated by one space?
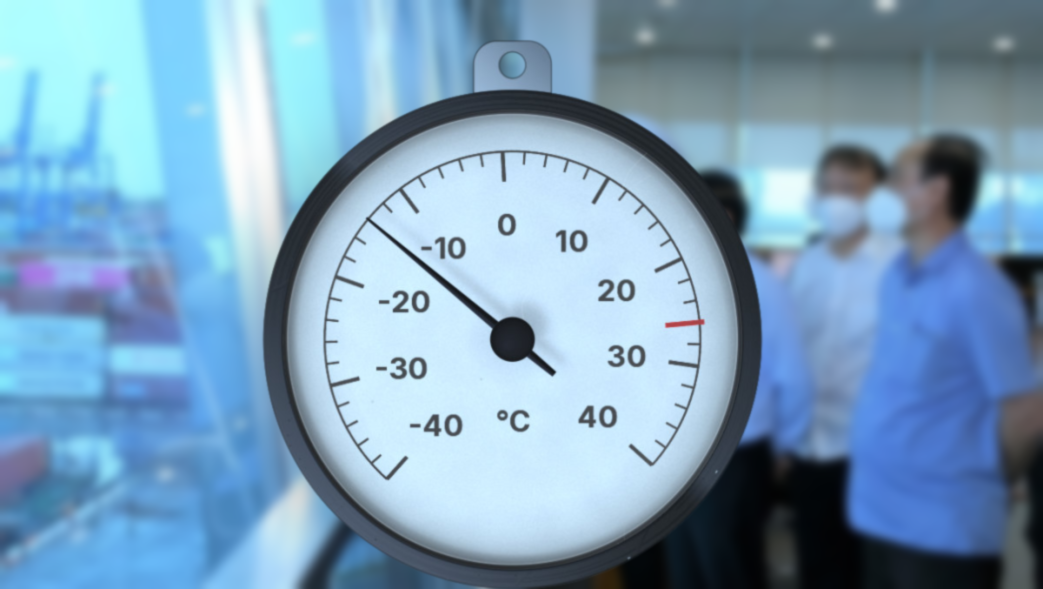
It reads -14 °C
